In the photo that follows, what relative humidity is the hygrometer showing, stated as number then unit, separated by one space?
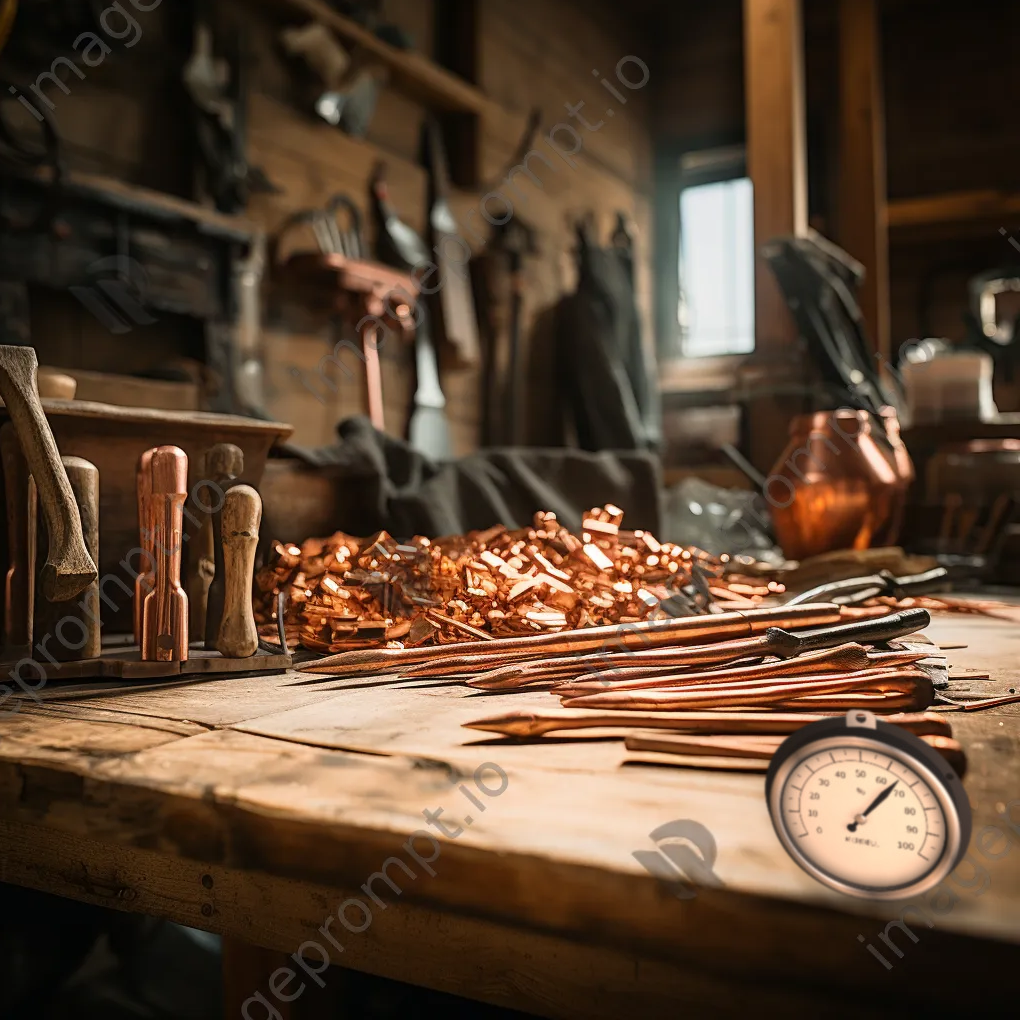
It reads 65 %
